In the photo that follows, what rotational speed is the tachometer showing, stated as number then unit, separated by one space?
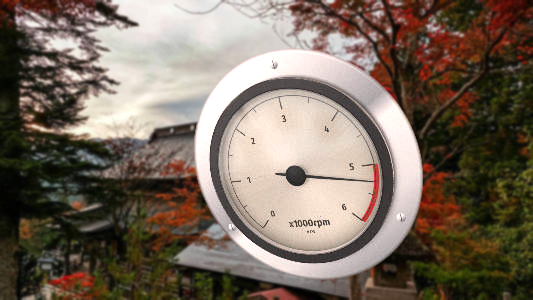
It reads 5250 rpm
